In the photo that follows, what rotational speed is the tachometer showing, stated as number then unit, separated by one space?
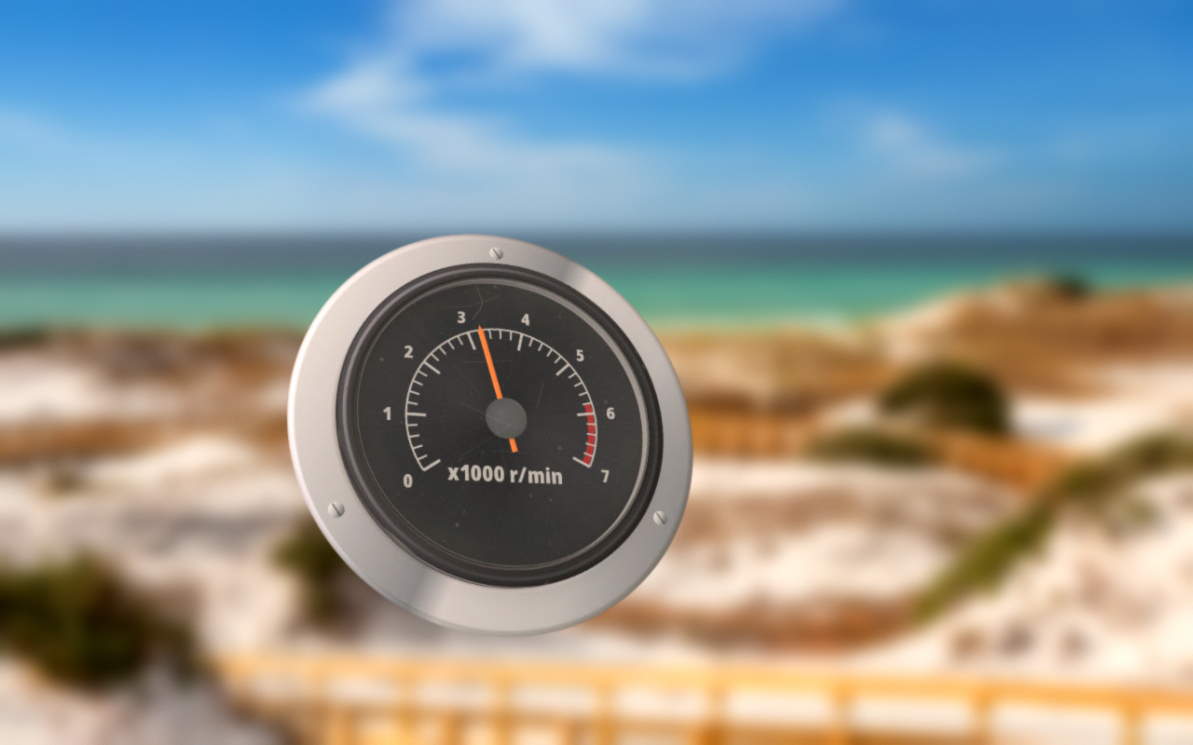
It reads 3200 rpm
